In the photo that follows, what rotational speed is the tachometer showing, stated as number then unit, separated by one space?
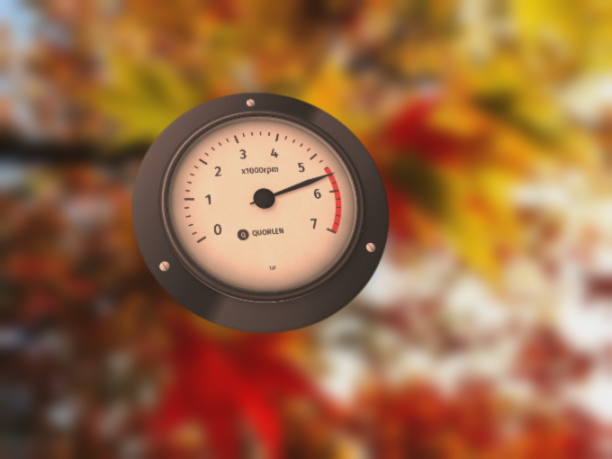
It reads 5600 rpm
